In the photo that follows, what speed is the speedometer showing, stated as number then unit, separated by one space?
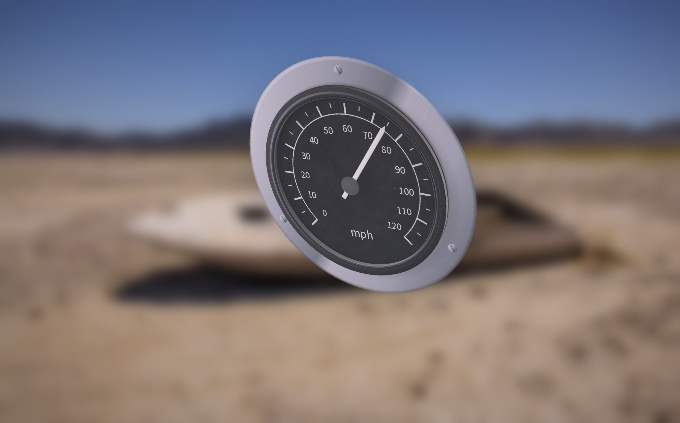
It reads 75 mph
